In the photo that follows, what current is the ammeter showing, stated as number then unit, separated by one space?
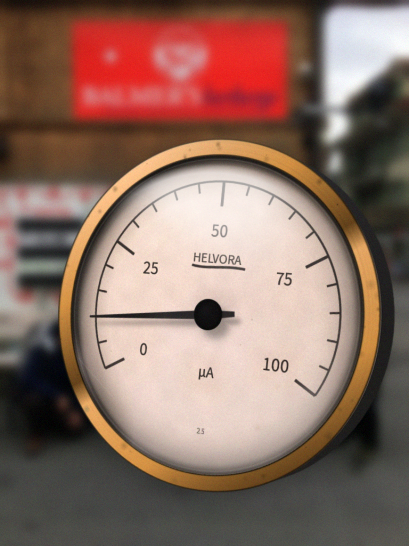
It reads 10 µA
